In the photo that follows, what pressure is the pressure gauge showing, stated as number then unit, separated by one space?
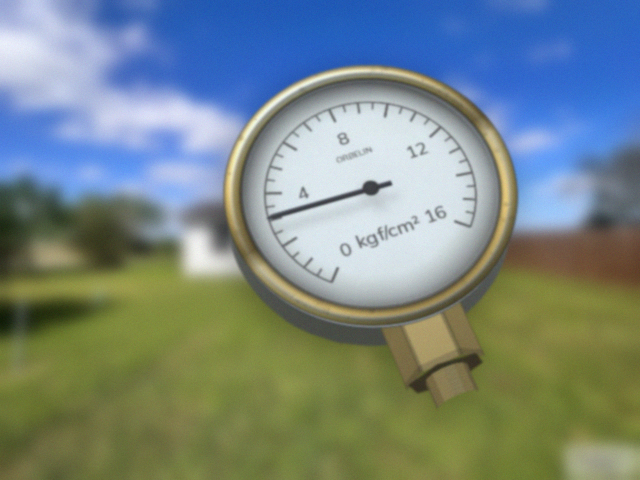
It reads 3 kg/cm²
